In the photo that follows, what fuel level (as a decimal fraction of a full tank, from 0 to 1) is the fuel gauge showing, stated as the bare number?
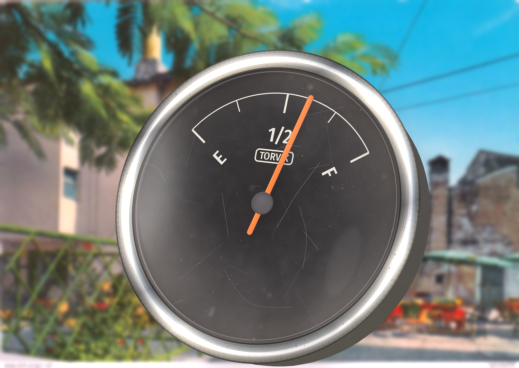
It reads 0.625
